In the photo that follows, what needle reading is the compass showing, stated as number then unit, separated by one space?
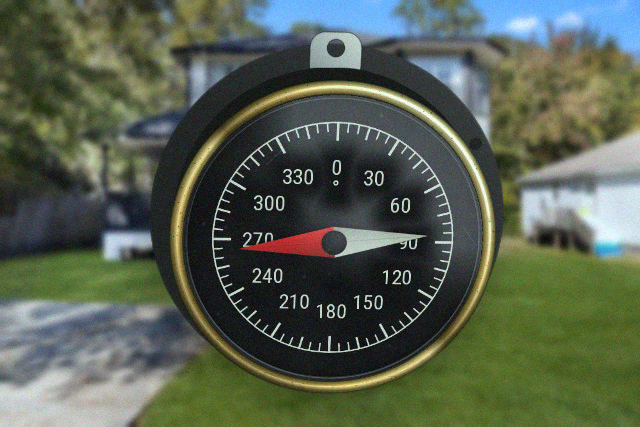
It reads 265 °
